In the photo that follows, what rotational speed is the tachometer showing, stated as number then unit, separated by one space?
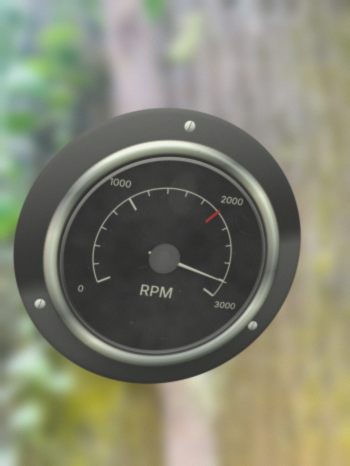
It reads 2800 rpm
